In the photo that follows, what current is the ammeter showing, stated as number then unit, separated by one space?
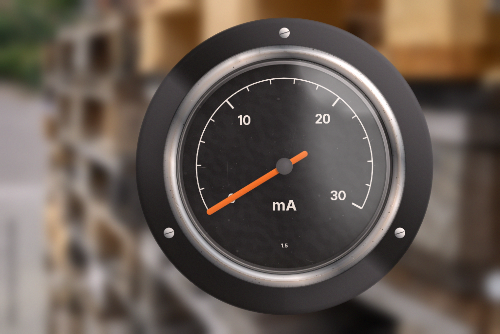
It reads 0 mA
